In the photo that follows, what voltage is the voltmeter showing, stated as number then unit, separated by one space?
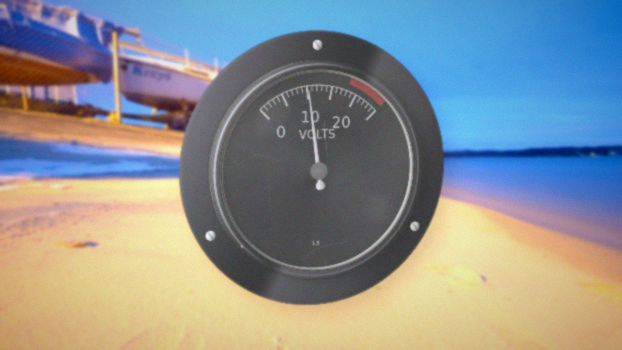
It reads 10 V
